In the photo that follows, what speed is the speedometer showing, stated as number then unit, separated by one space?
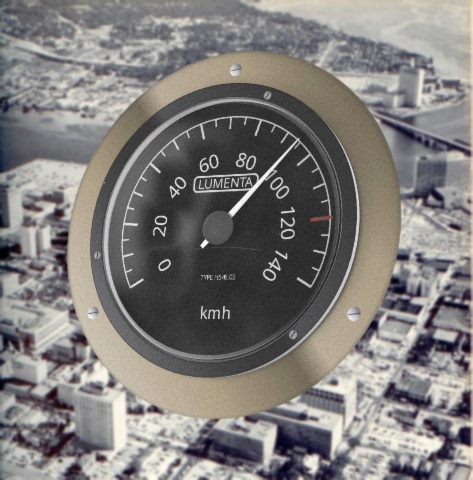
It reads 95 km/h
